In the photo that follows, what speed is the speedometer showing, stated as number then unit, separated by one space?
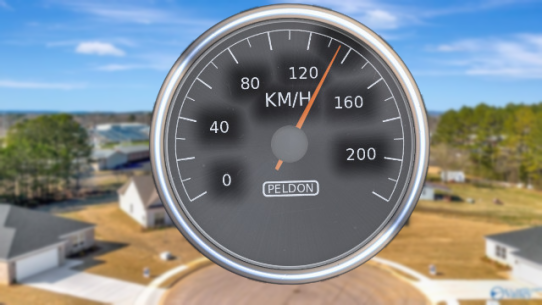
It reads 135 km/h
